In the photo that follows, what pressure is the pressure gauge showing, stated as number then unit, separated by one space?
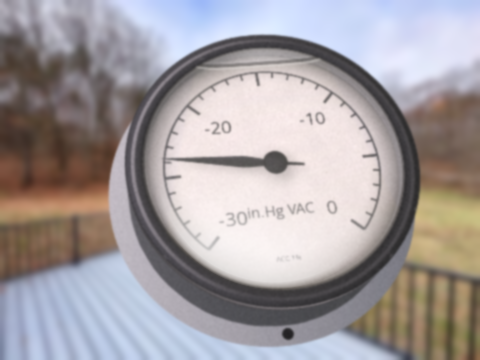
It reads -24 inHg
